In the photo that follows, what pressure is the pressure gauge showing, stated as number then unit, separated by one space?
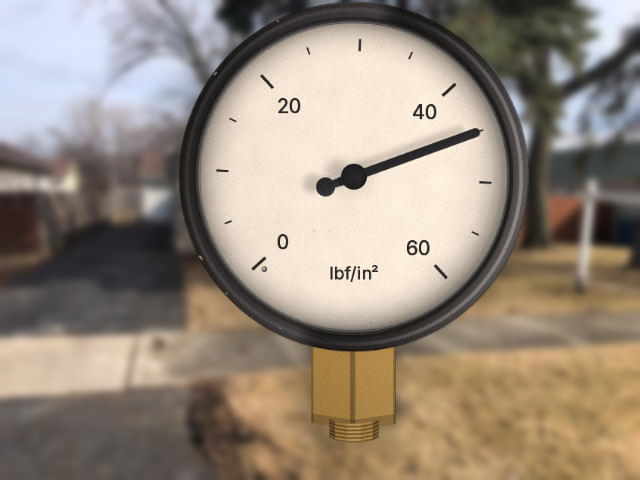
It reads 45 psi
